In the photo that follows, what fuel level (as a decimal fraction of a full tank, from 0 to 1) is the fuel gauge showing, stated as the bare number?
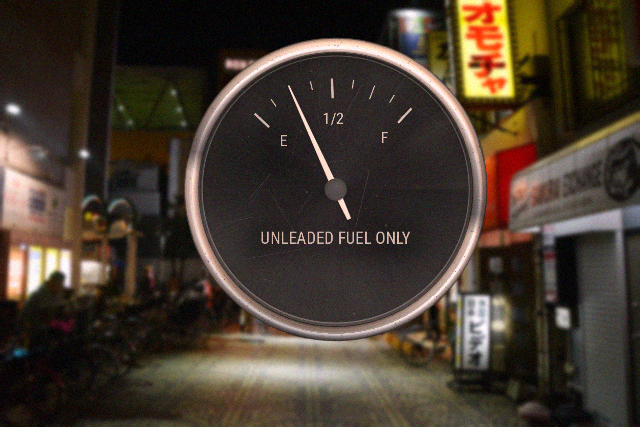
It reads 0.25
